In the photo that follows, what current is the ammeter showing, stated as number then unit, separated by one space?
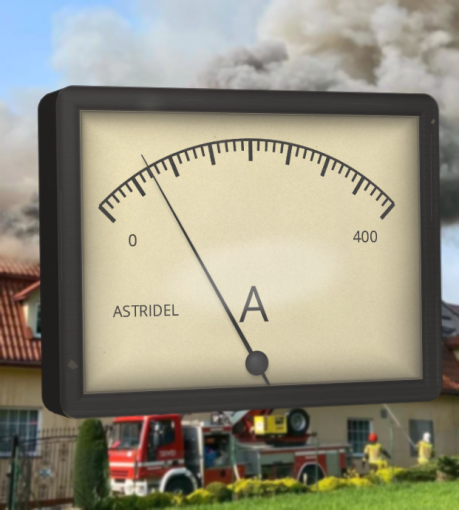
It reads 70 A
